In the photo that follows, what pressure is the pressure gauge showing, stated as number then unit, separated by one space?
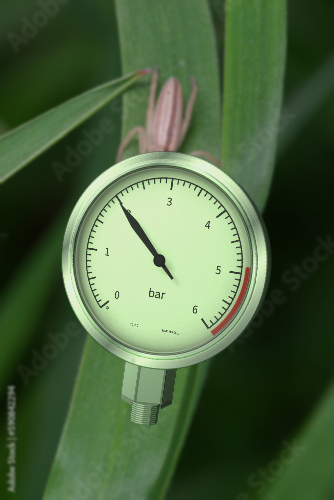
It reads 2 bar
